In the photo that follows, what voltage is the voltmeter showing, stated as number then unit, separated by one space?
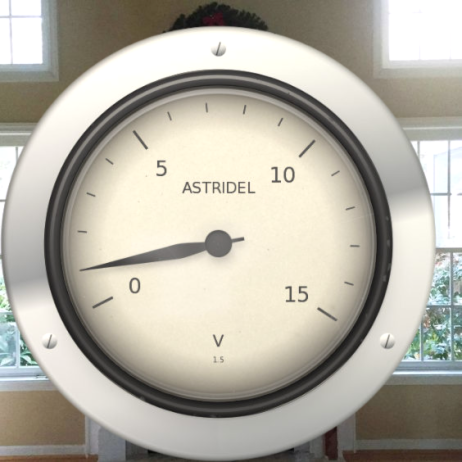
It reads 1 V
